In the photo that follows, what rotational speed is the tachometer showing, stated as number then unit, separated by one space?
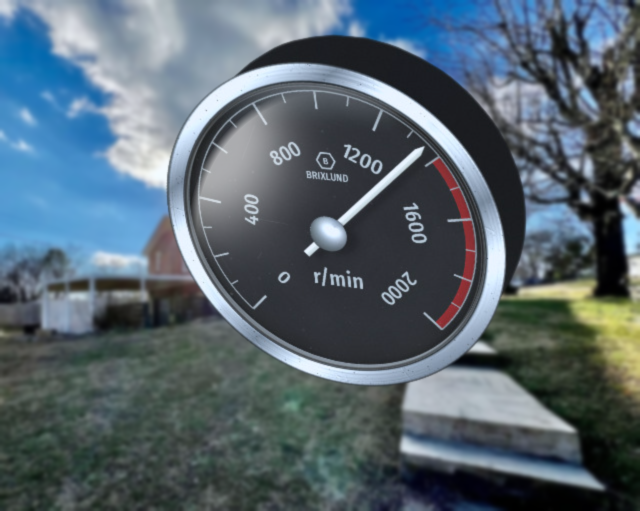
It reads 1350 rpm
